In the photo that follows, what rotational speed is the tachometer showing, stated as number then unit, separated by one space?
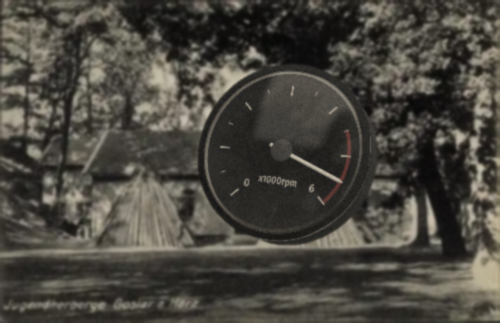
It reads 5500 rpm
